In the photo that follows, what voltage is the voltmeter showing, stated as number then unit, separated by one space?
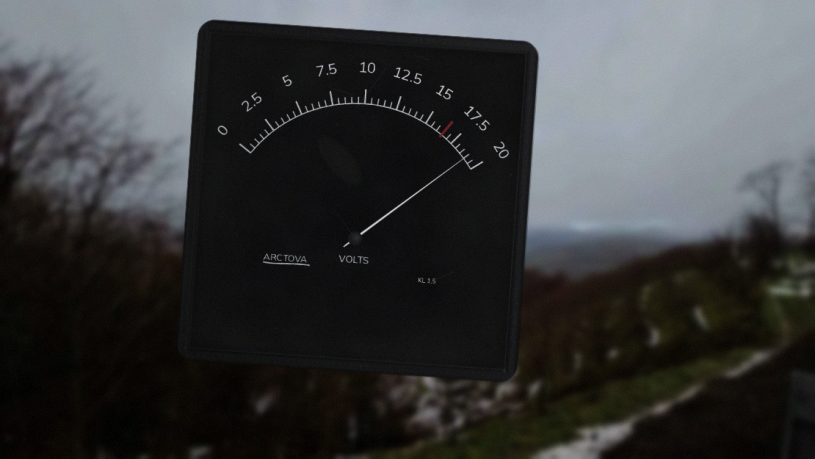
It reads 19 V
